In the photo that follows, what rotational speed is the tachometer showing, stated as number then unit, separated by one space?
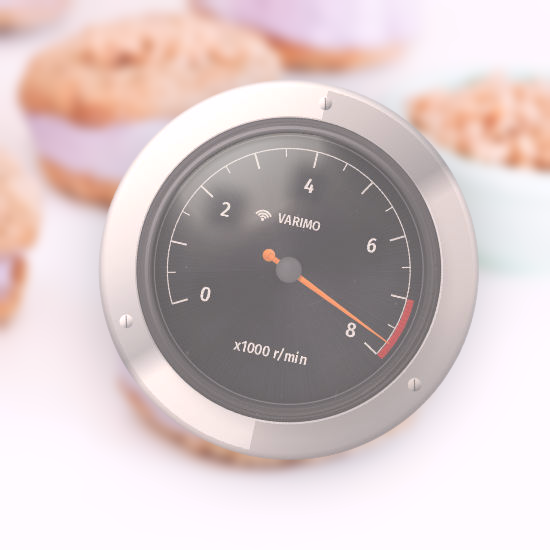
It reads 7750 rpm
